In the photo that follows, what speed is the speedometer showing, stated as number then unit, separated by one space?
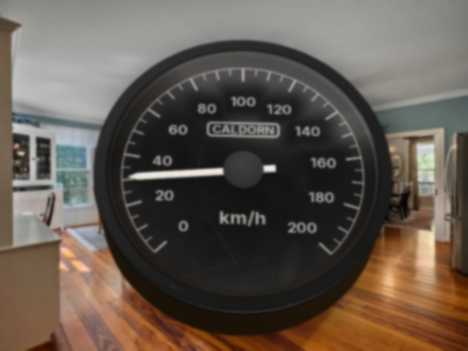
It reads 30 km/h
